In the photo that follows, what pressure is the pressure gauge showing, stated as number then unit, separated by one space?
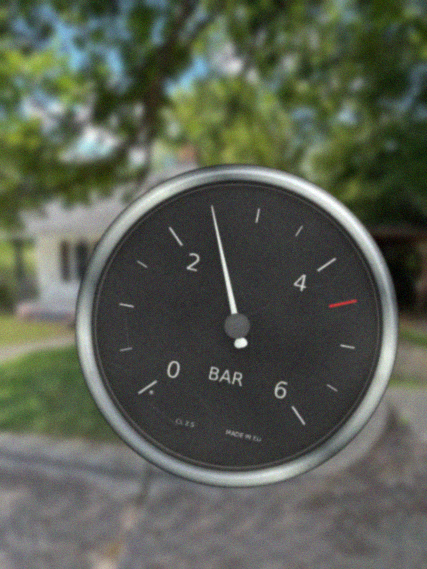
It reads 2.5 bar
